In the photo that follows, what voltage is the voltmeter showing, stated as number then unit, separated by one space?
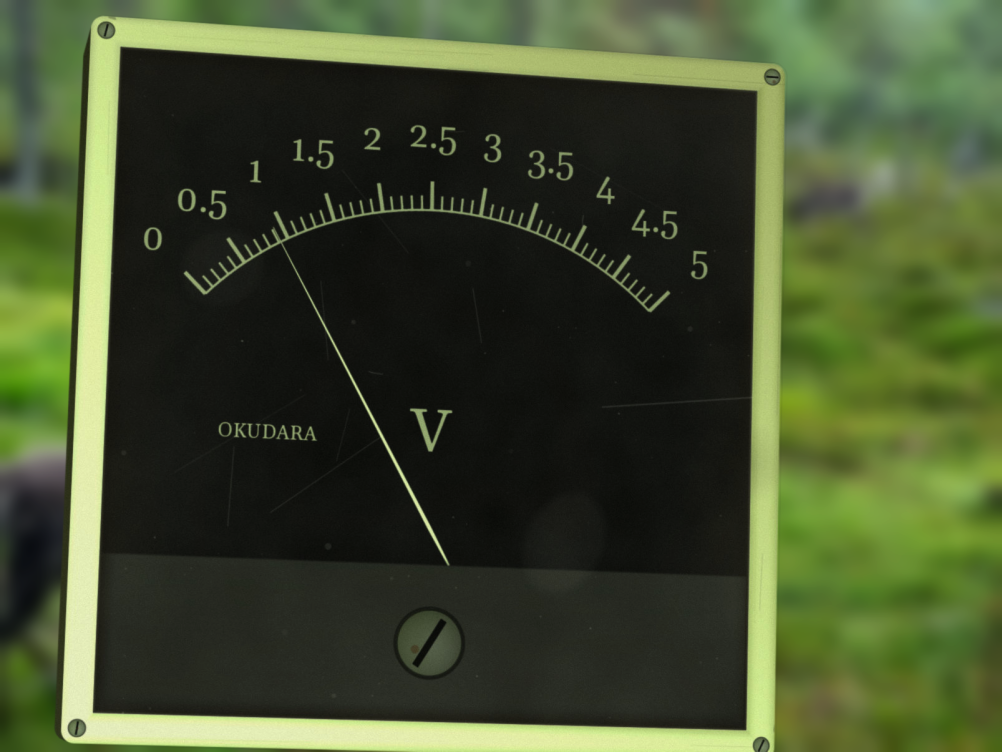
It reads 0.9 V
